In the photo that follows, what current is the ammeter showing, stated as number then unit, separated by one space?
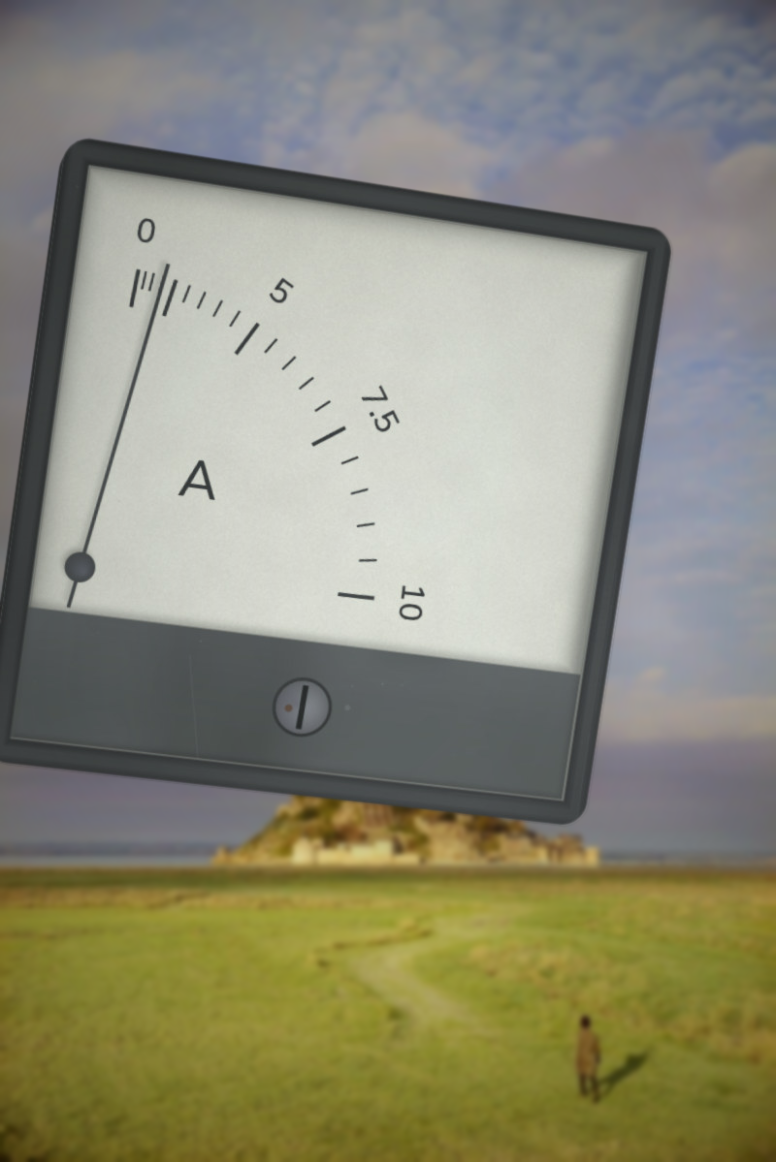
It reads 2 A
